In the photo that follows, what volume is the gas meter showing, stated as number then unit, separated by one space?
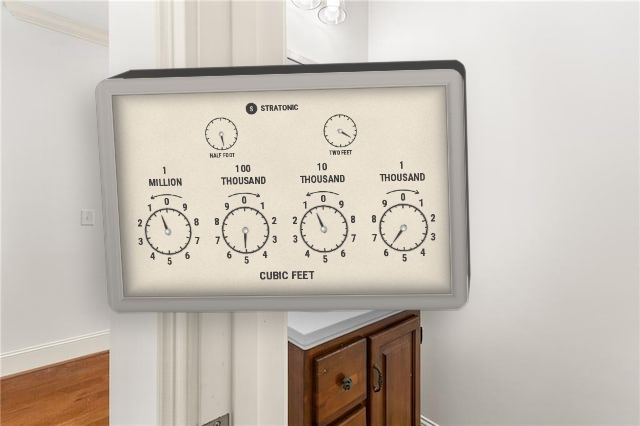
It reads 50600 ft³
